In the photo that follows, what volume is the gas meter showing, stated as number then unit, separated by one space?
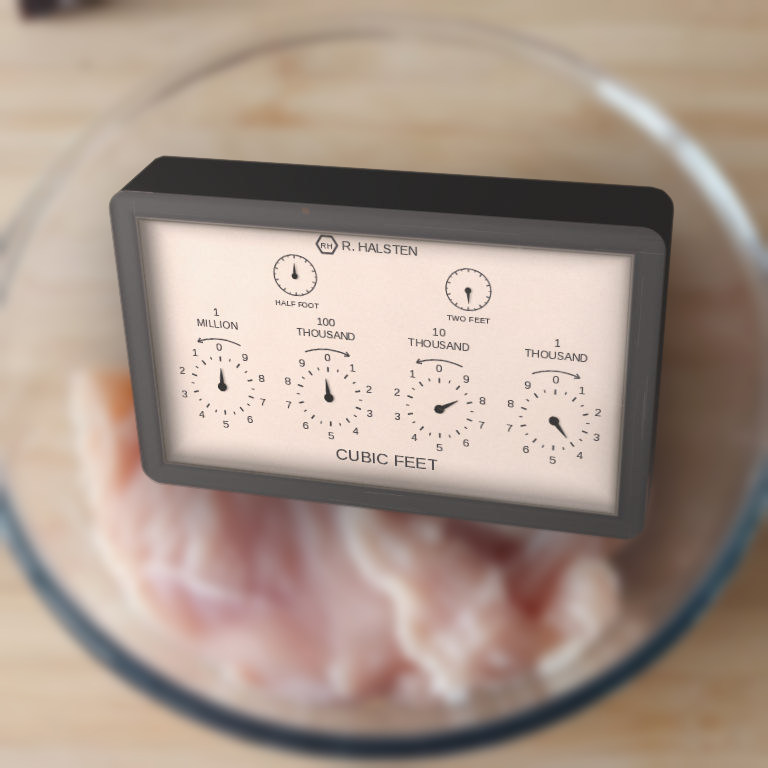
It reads 998400 ft³
